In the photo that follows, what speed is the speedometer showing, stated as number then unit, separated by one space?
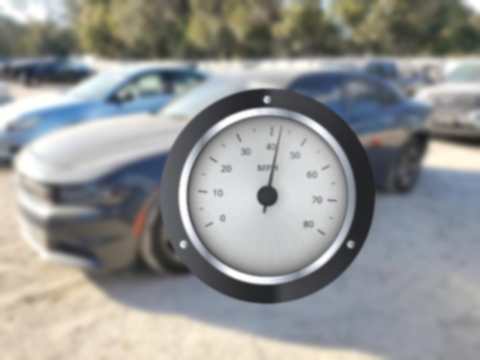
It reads 42.5 mph
